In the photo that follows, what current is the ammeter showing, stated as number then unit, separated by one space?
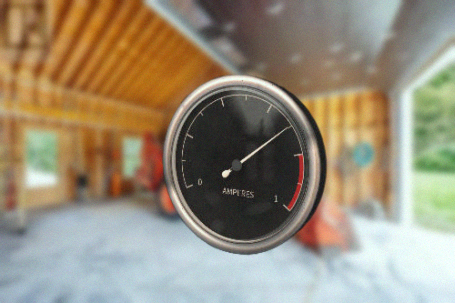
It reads 0.7 A
